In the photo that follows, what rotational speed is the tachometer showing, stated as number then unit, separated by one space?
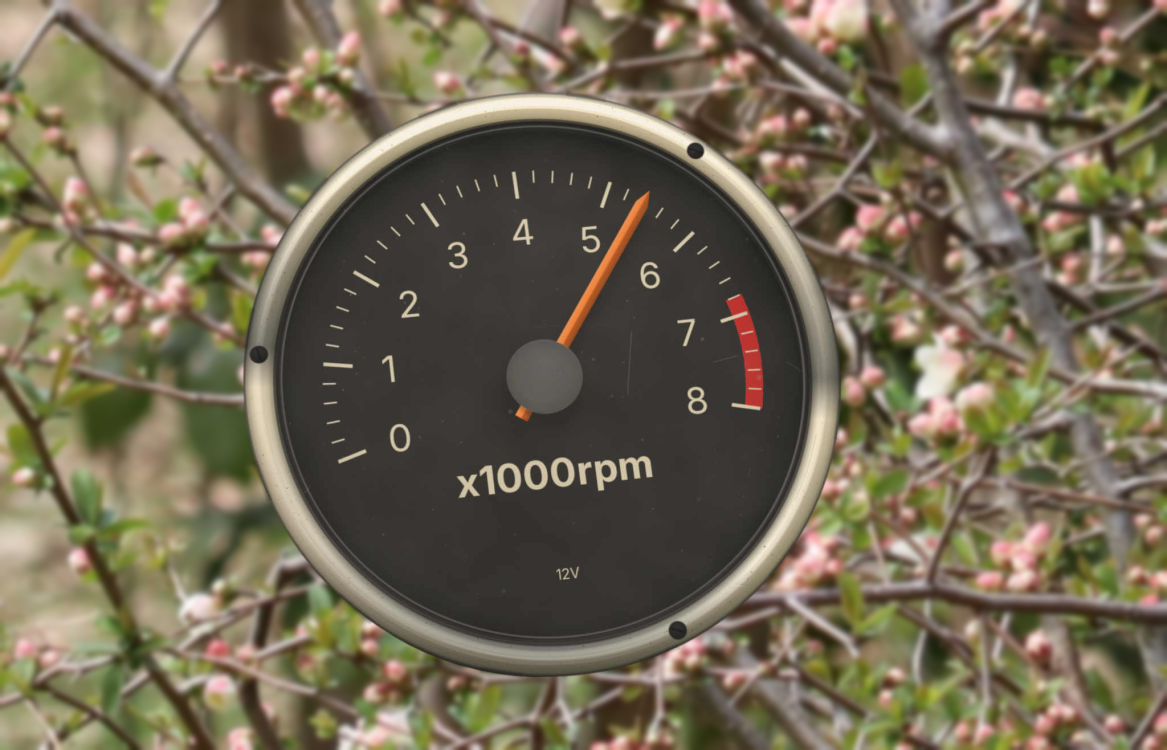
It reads 5400 rpm
